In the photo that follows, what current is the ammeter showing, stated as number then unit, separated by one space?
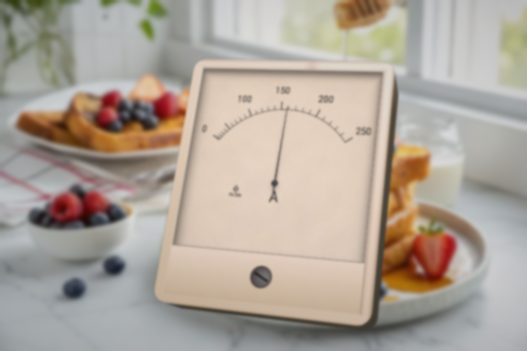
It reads 160 A
